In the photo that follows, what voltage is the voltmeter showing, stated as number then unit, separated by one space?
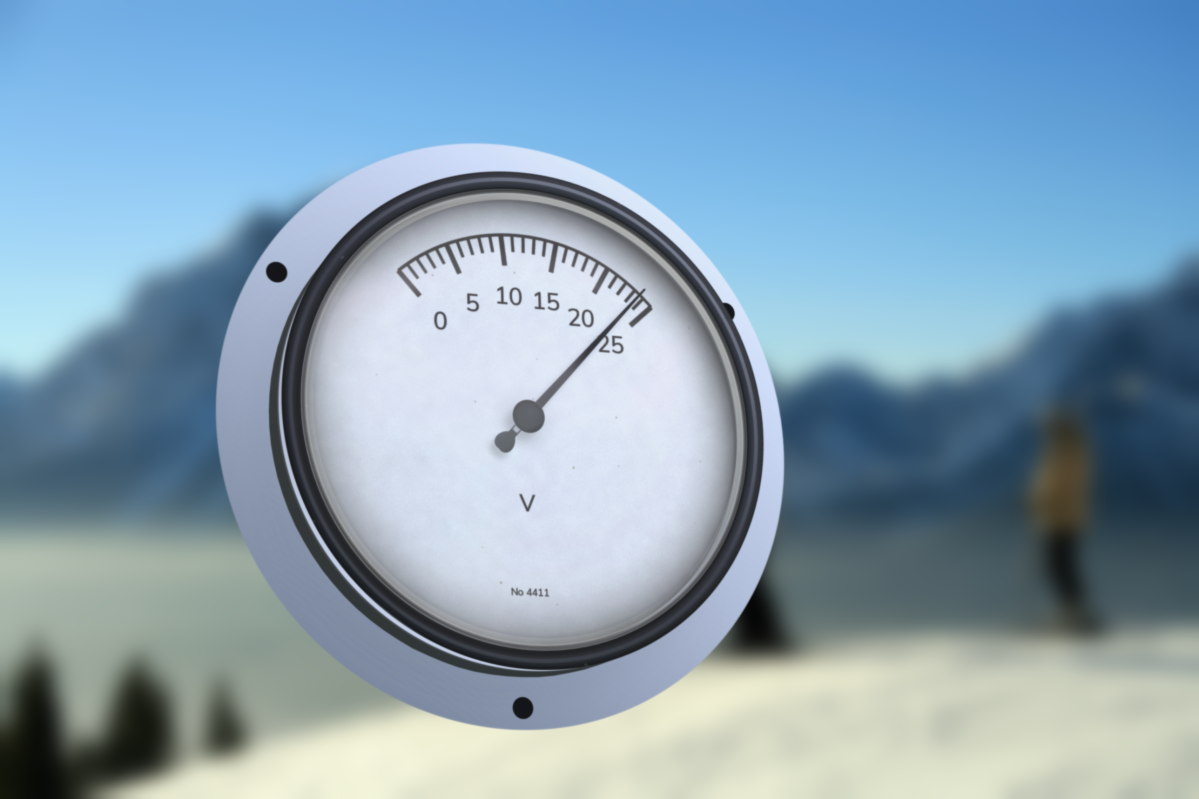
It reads 23.5 V
